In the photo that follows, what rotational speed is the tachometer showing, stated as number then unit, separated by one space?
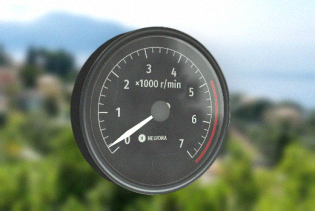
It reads 200 rpm
